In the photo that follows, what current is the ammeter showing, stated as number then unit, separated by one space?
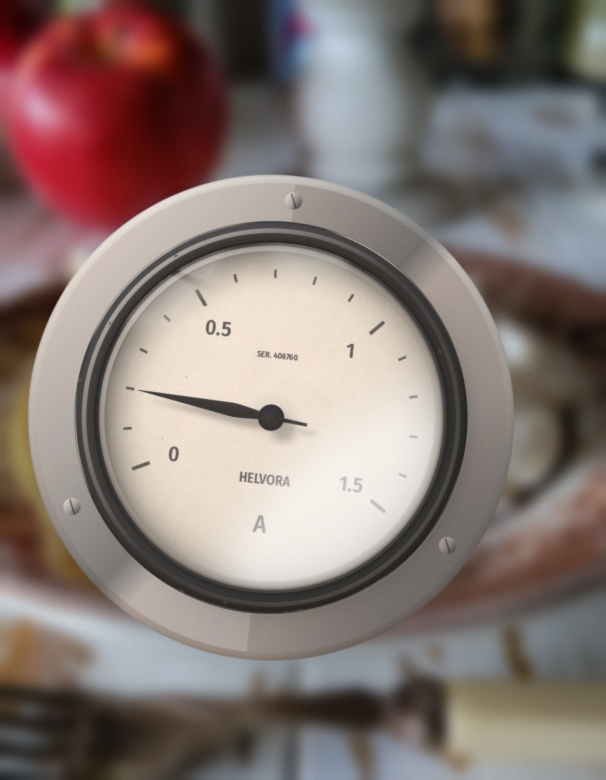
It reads 0.2 A
